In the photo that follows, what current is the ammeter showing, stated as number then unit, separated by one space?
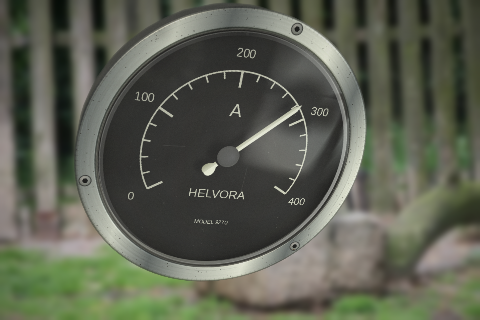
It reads 280 A
